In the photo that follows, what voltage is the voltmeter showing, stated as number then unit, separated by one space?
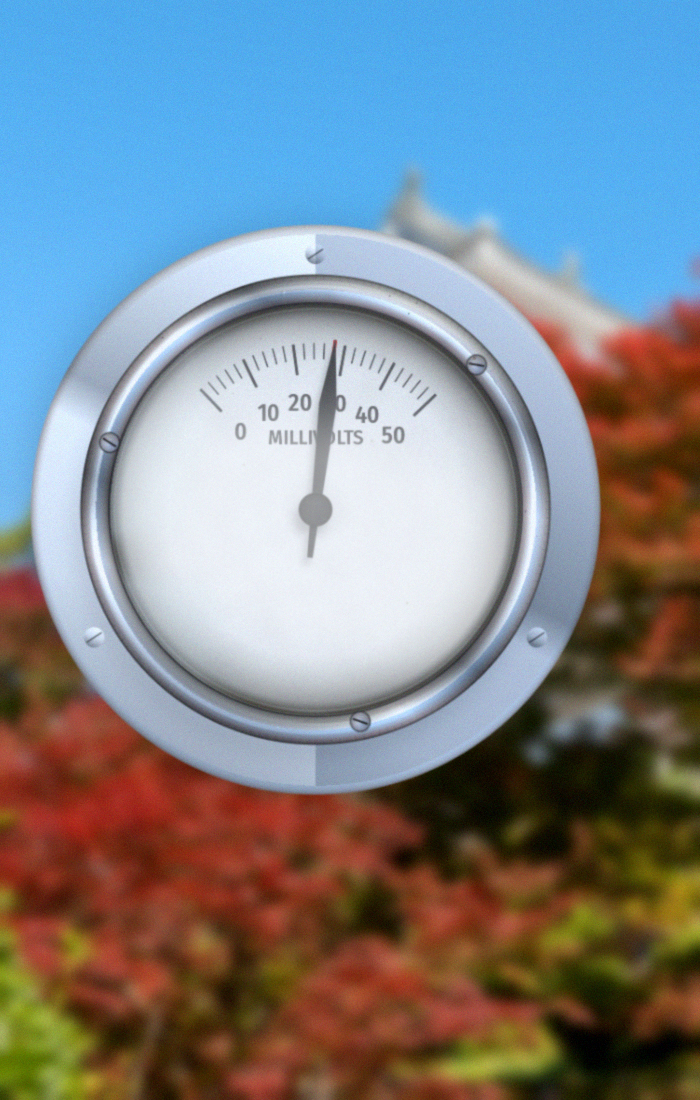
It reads 28 mV
